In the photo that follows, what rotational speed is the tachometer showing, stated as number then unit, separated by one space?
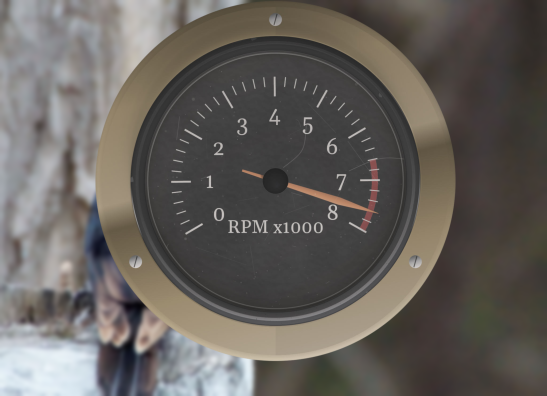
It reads 7600 rpm
